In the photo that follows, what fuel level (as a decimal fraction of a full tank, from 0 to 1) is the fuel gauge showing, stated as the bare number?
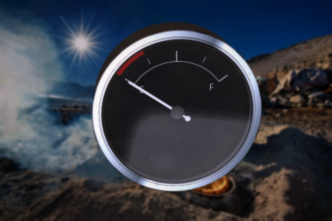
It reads 0
